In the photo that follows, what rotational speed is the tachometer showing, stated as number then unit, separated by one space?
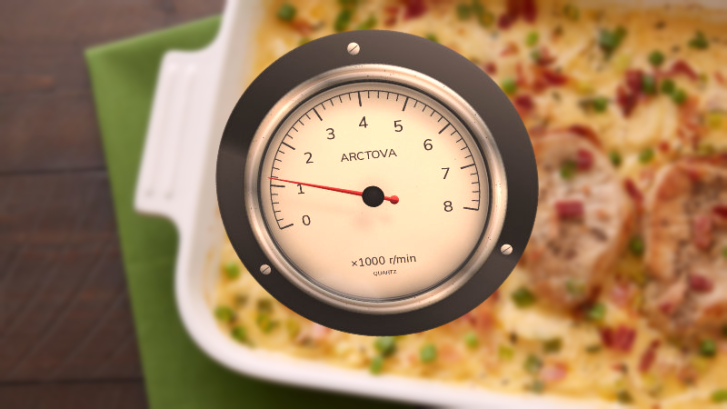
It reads 1200 rpm
